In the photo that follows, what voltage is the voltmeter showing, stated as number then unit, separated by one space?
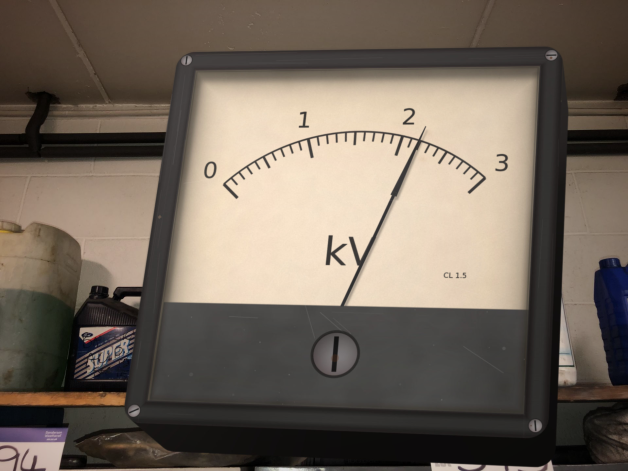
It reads 2.2 kV
